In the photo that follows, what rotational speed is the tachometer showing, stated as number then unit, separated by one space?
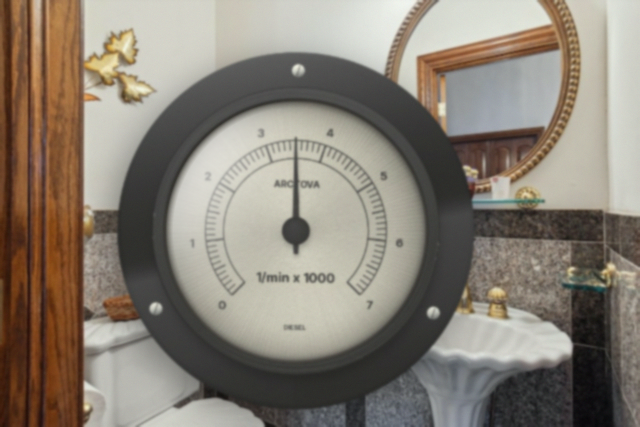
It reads 3500 rpm
